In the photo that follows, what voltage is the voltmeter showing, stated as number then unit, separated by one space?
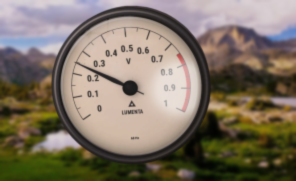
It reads 0.25 V
